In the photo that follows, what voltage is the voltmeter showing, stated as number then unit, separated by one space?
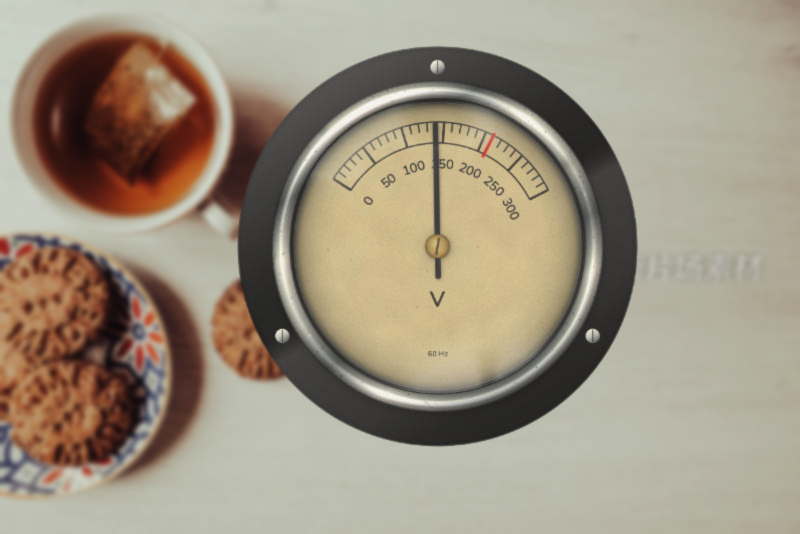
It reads 140 V
